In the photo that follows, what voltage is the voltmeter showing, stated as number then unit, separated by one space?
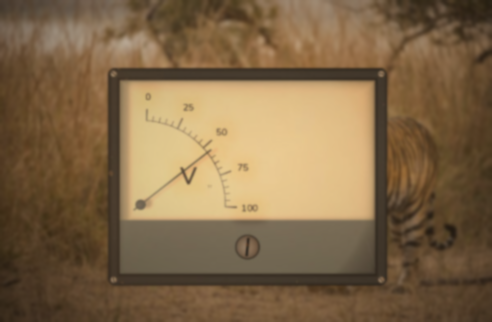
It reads 55 V
